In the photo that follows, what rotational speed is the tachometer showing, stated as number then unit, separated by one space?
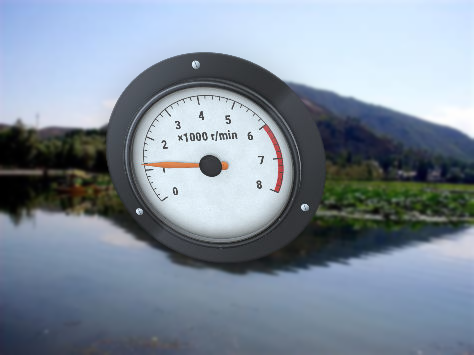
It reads 1200 rpm
